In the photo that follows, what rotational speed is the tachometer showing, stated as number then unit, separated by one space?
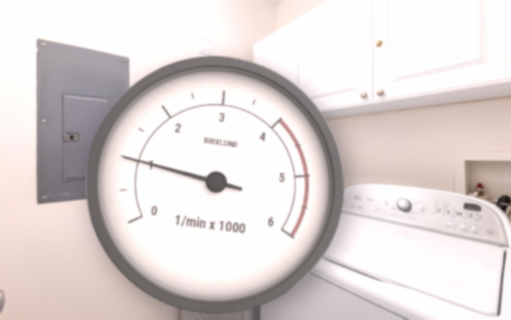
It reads 1000 rpm
